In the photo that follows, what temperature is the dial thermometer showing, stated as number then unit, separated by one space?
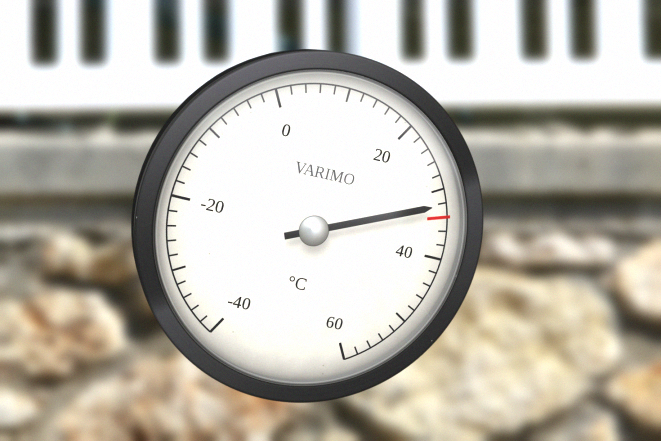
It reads 32 °C
